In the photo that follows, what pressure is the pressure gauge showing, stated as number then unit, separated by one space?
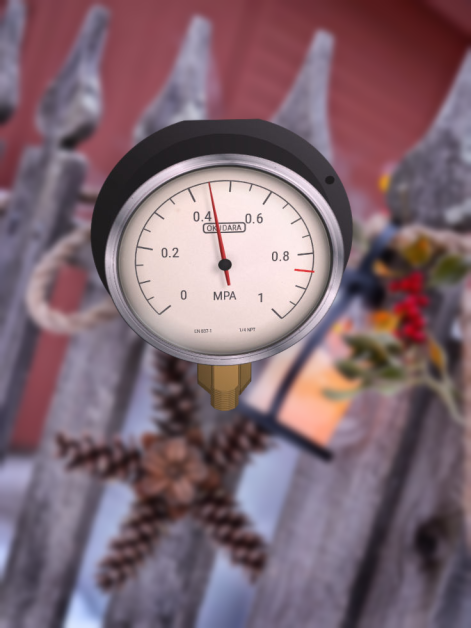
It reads 0.45 MPa
